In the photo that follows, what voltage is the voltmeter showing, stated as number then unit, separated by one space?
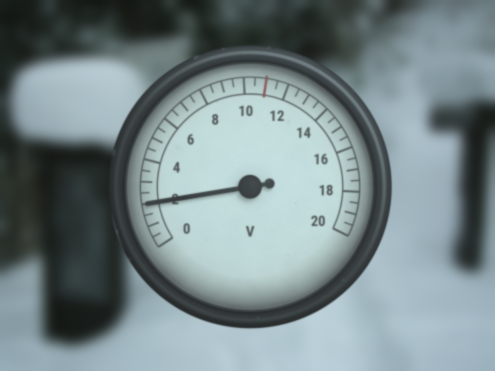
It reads 2 V
